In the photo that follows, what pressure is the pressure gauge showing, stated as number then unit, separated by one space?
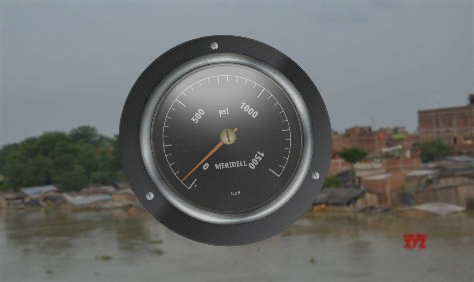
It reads 50 psi
